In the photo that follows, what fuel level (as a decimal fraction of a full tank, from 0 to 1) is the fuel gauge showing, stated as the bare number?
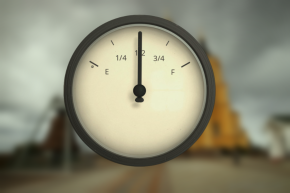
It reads 0.5
